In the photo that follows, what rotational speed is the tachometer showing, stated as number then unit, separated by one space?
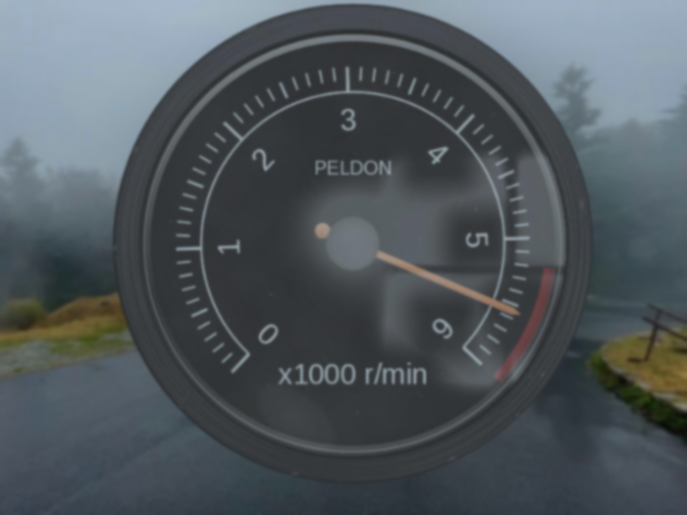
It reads 5550 rpm
